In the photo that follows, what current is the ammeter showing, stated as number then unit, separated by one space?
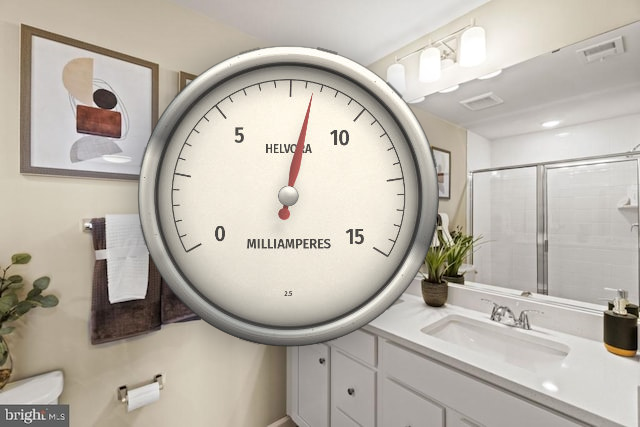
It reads 8.25 mA
